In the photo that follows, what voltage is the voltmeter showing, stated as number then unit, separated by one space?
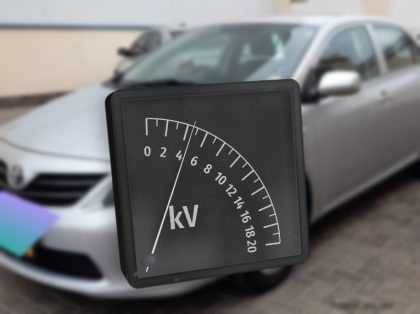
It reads 4.5 kV
